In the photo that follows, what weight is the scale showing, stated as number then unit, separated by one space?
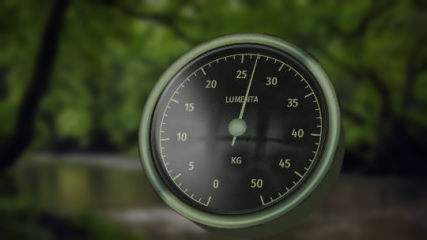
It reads 27 kg
